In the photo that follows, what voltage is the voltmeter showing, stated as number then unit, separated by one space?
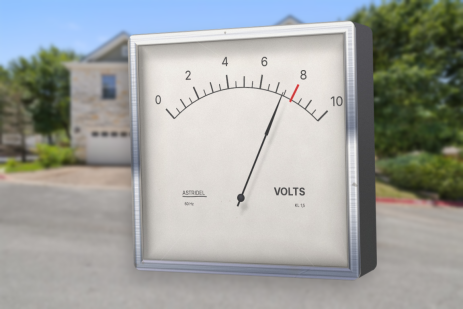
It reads 7.5 V
